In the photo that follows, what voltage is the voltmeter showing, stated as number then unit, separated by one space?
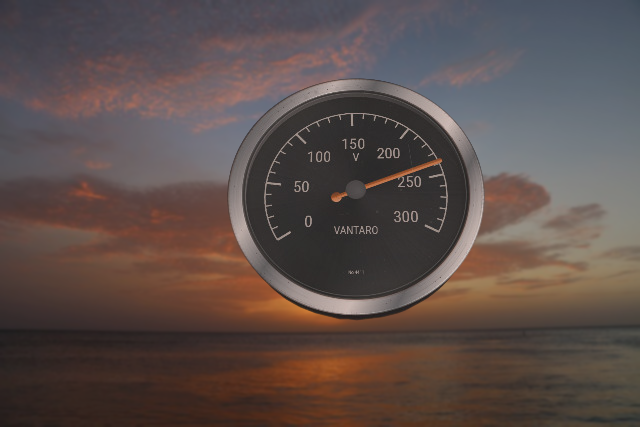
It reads 240 V
